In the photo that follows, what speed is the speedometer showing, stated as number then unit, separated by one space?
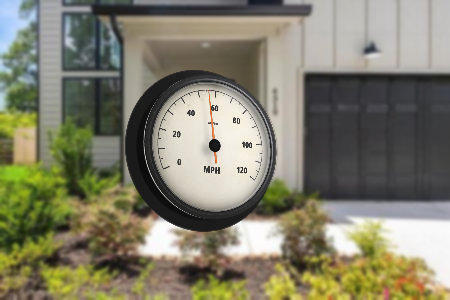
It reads 55 mph
